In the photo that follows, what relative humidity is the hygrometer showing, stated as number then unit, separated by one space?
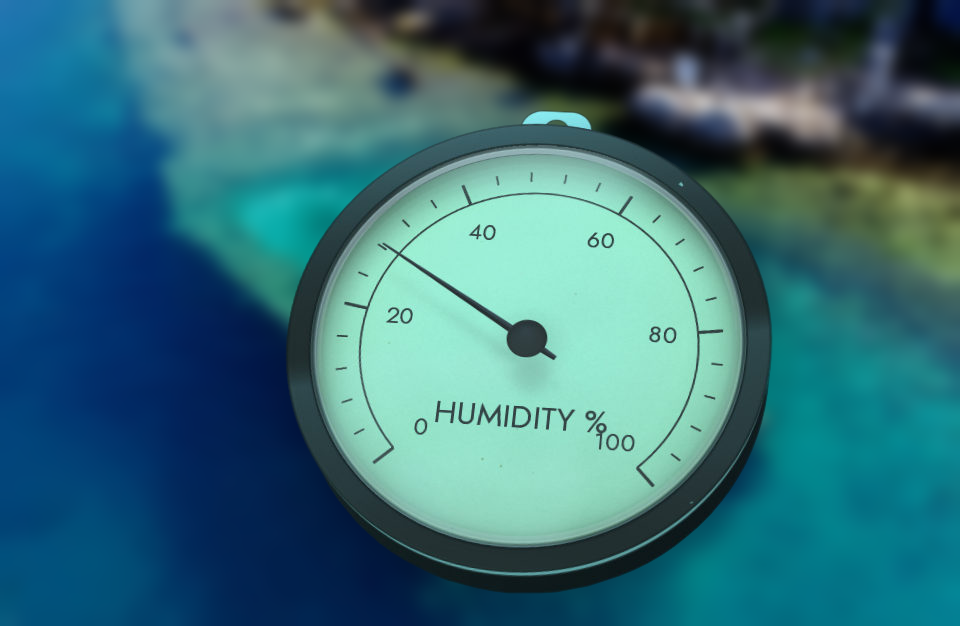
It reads 28 %
